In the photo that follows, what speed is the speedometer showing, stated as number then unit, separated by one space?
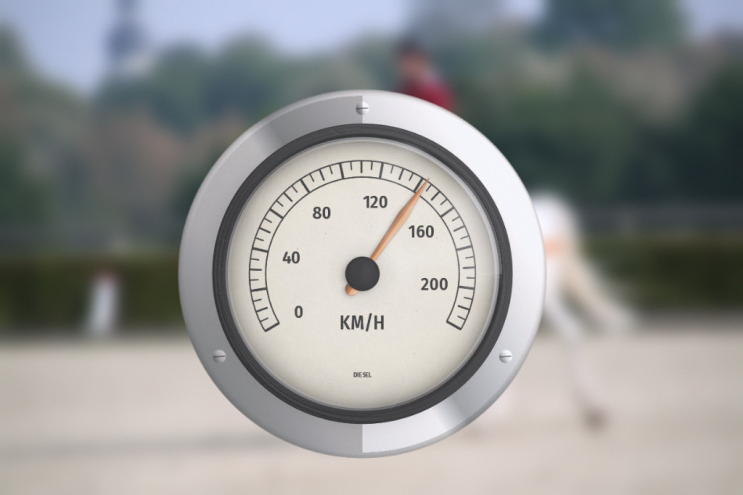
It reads 142.5 km/h
